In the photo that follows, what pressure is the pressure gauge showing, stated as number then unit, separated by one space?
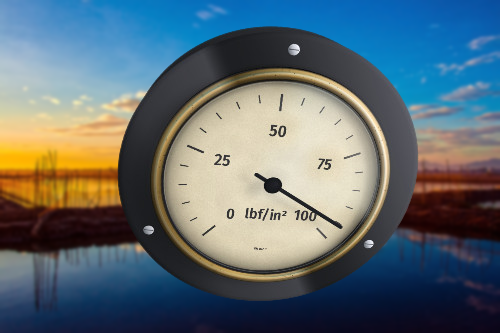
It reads 95 psi
